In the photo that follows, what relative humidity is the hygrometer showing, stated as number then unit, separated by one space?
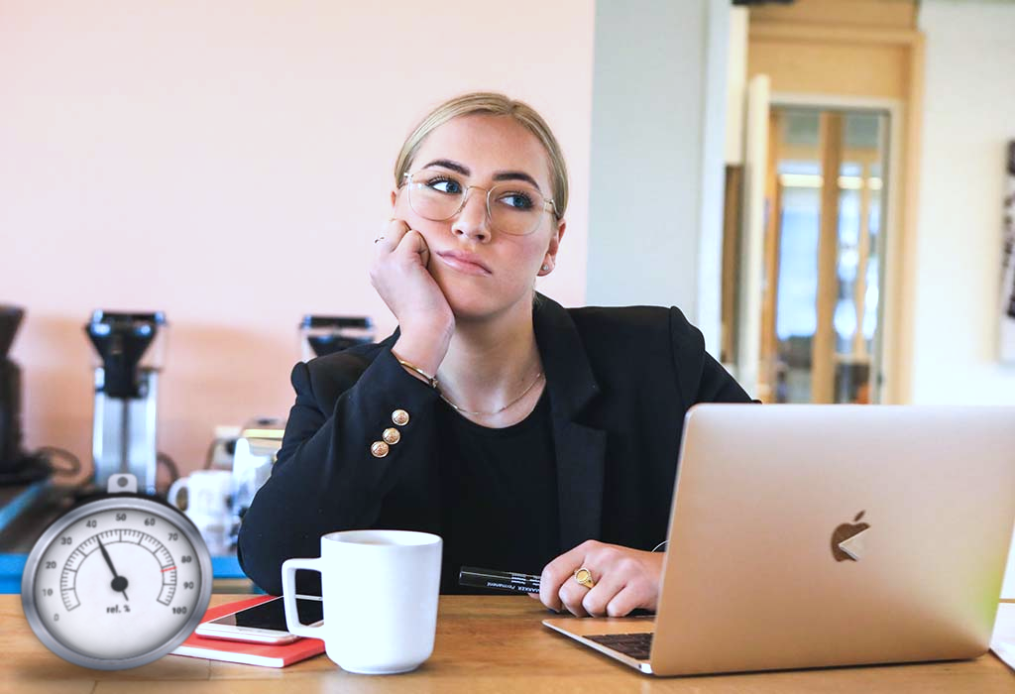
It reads 40 %
